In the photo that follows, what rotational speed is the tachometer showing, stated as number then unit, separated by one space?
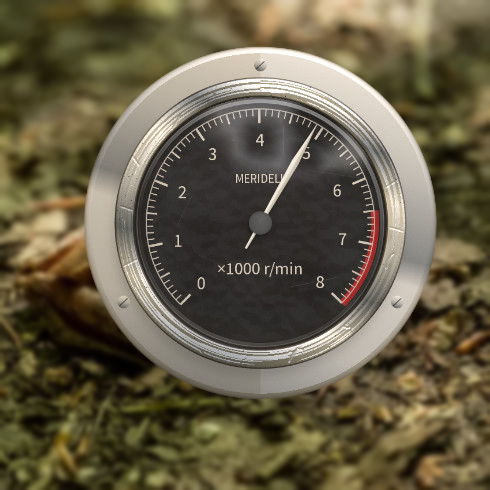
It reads 4900 rpm
